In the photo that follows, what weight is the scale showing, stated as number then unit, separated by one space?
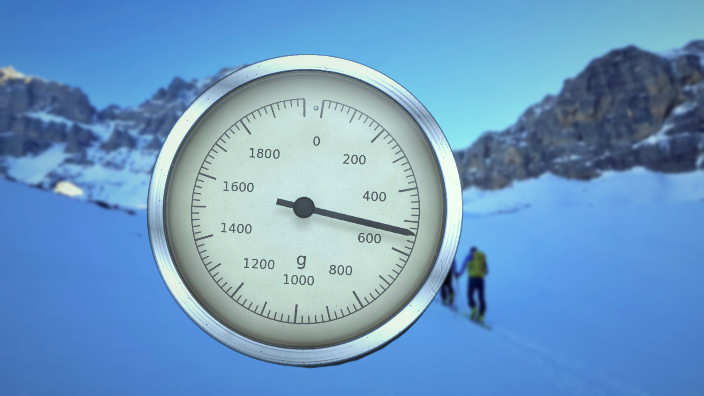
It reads 540 g
